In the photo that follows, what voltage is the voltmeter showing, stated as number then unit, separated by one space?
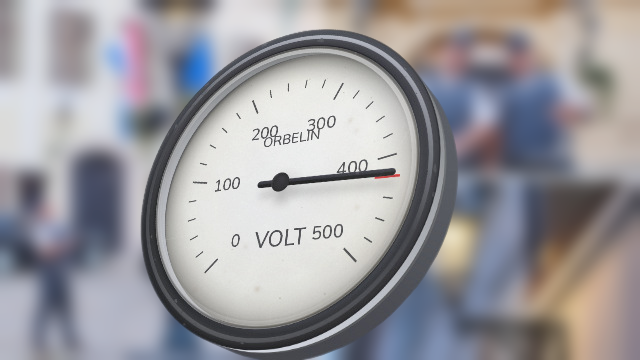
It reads 420 V
